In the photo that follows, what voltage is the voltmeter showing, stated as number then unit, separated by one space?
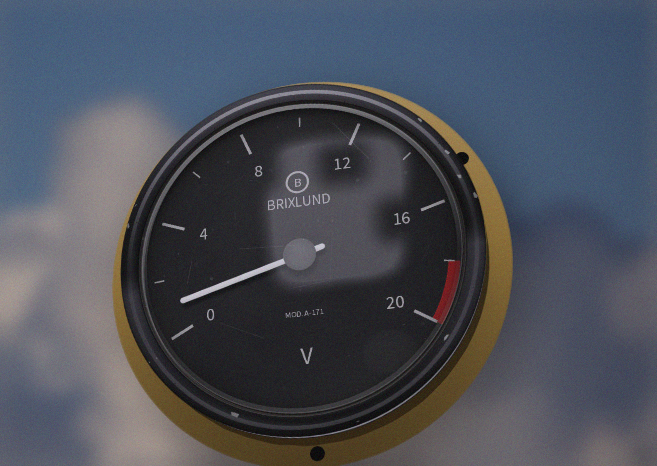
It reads 1 V
